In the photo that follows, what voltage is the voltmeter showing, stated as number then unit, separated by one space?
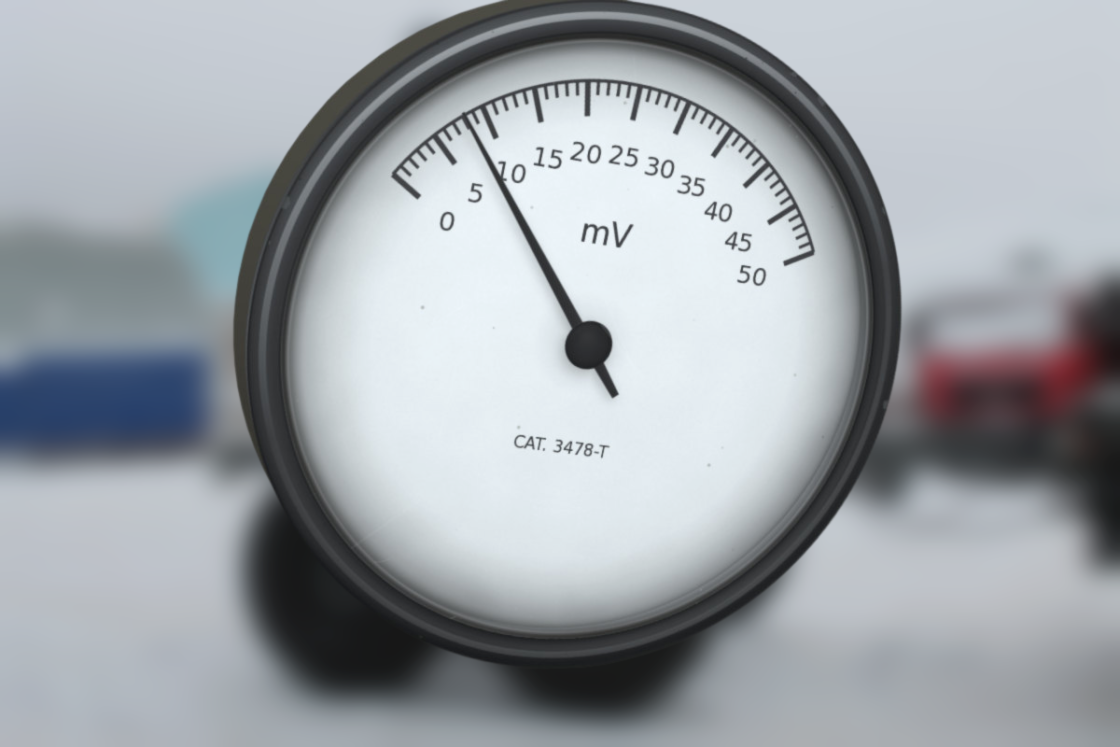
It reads 8 mV
